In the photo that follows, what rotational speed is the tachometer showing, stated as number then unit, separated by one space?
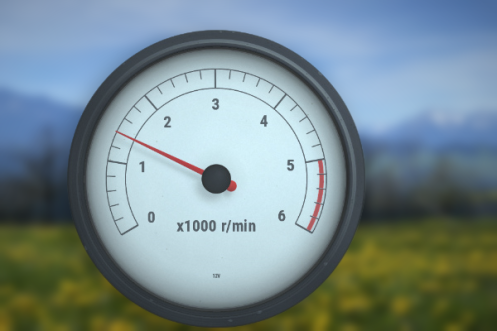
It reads 1400 rpm
